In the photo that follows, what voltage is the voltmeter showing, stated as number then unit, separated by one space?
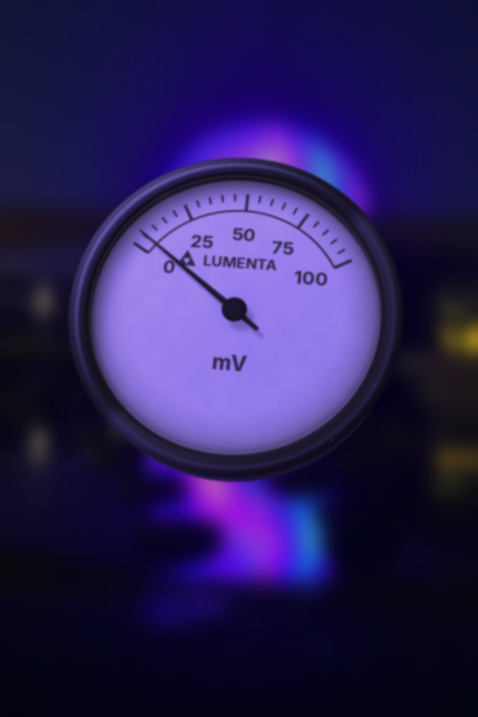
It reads 5 mV
